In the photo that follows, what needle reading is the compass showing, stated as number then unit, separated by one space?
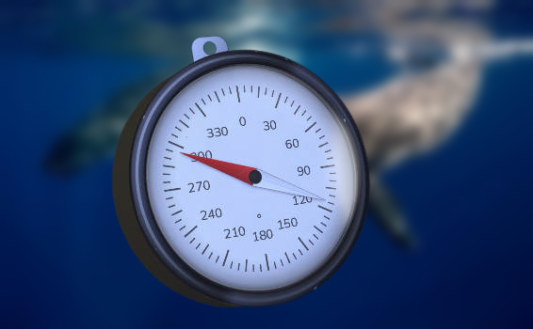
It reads 295 °
